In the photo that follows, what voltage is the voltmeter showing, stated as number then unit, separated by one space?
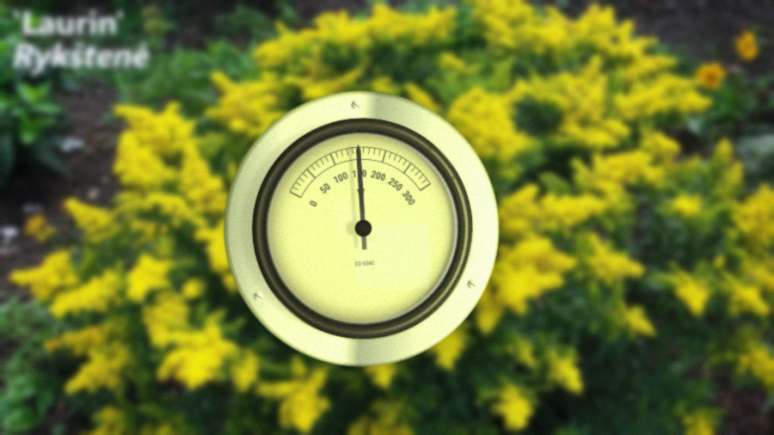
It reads 150 V
